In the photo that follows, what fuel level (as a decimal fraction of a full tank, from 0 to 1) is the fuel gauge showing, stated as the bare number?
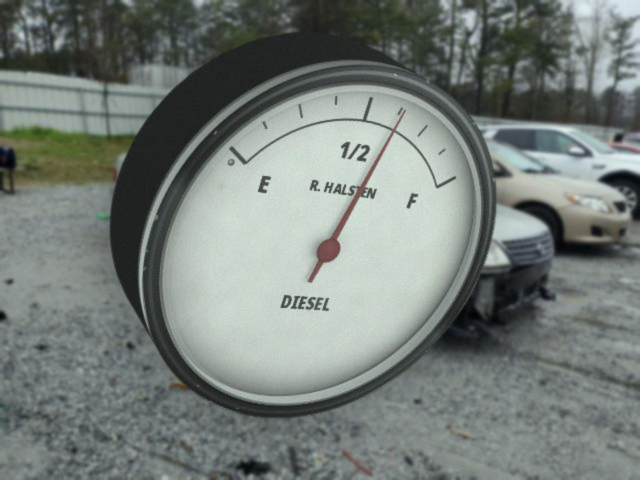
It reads 0.625
